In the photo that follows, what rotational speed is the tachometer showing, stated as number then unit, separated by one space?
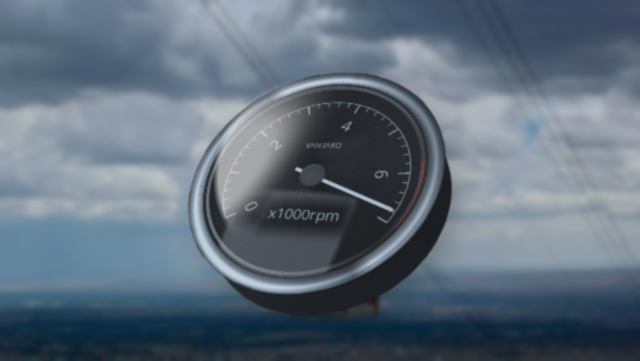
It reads 6800 rpm
